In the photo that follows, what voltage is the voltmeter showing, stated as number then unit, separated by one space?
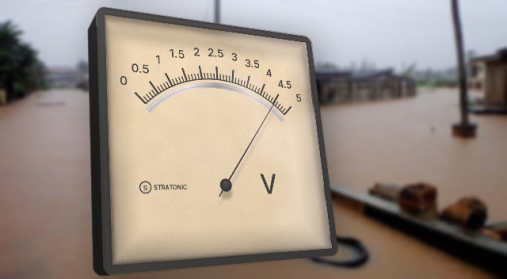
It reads 4.5 V
